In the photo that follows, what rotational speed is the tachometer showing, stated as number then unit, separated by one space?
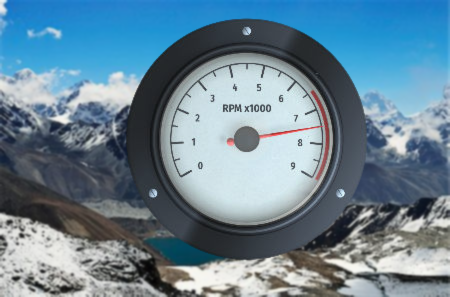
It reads 7500 rpm
